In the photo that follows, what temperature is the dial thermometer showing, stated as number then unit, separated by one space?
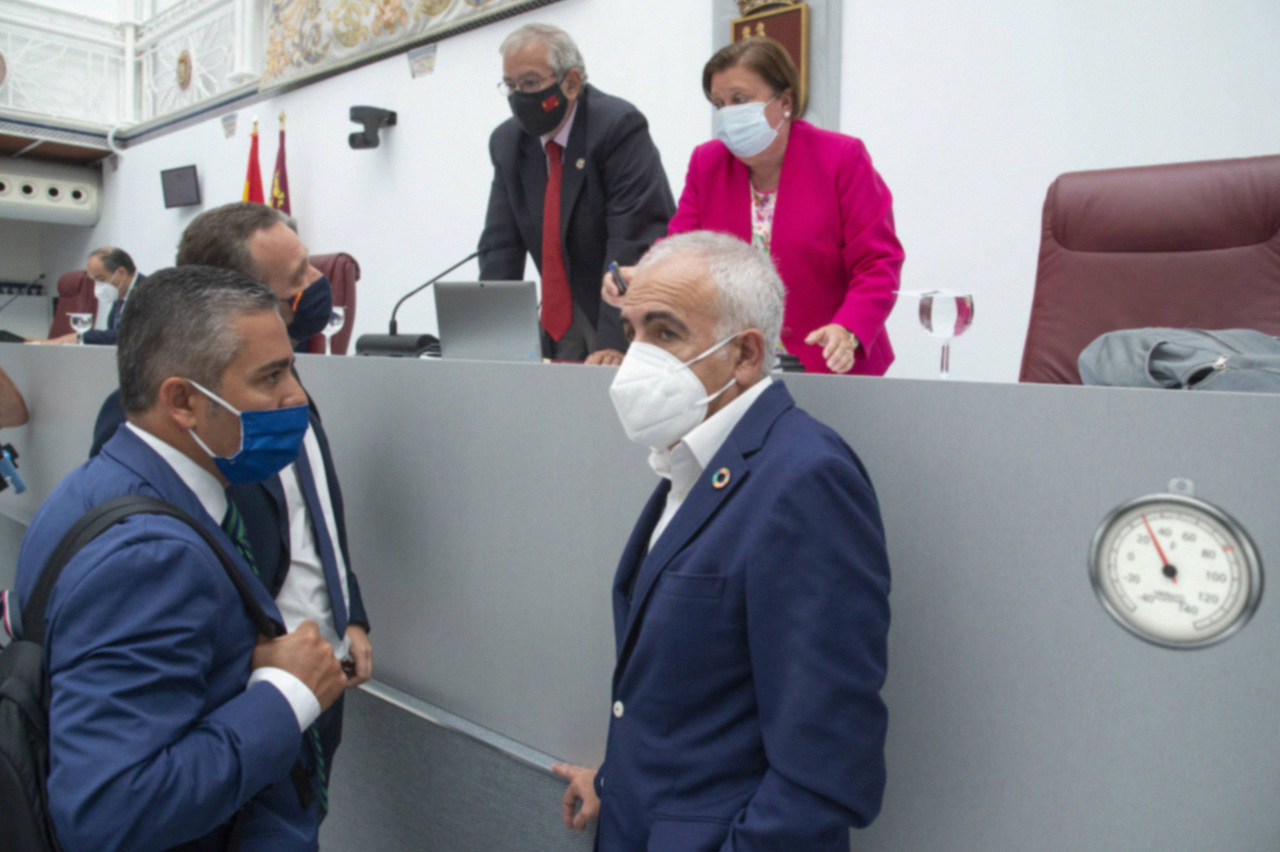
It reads 30 °F
